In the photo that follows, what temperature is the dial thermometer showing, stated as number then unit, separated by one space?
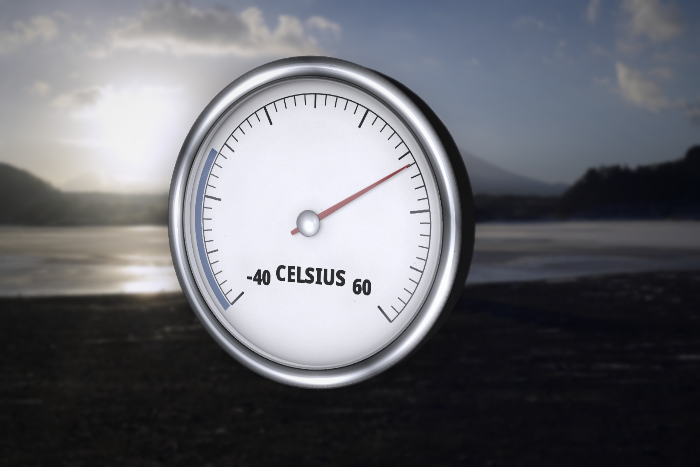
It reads 32 °C
